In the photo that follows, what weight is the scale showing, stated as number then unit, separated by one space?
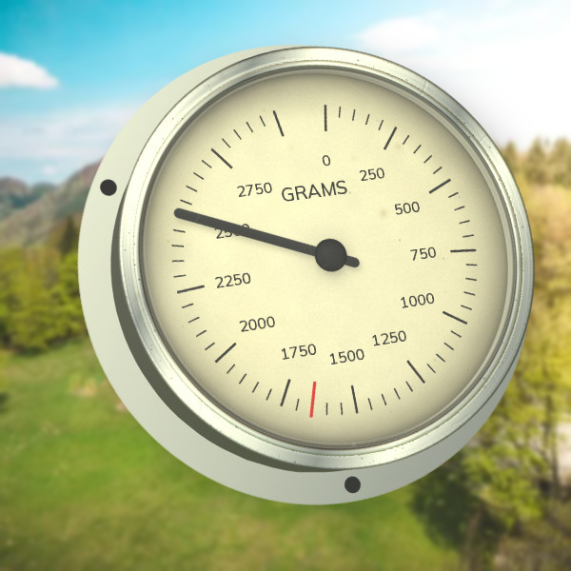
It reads 2500 g
